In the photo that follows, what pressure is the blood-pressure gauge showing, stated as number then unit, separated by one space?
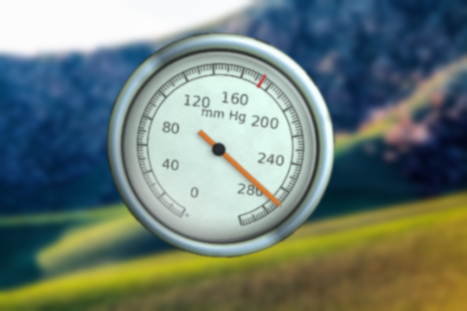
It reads 270 mmHg
